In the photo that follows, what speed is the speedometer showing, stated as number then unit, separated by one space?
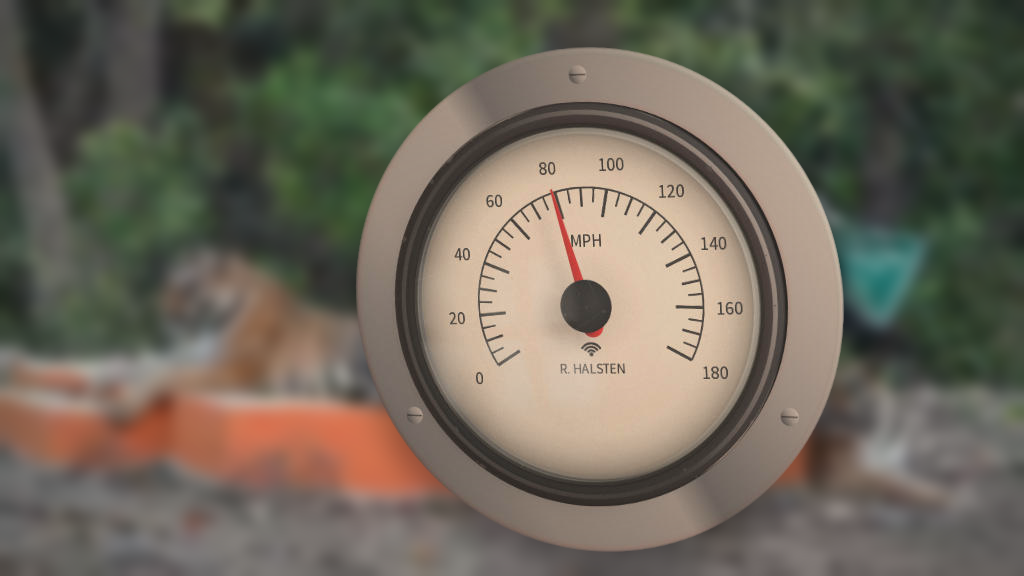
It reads 80 mph
